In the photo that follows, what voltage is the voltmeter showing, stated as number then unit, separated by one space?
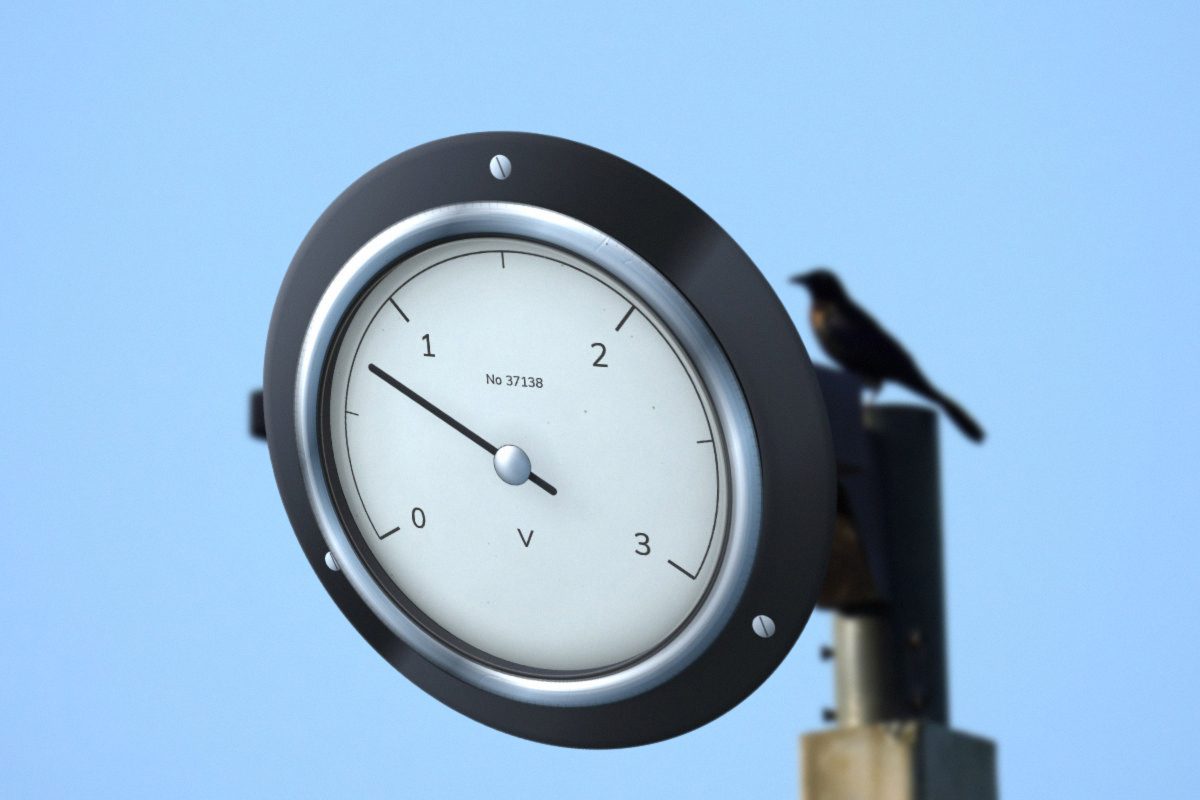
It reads 0.75 V
